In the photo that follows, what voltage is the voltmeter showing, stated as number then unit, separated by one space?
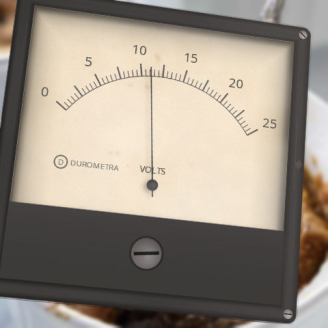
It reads 11 V
